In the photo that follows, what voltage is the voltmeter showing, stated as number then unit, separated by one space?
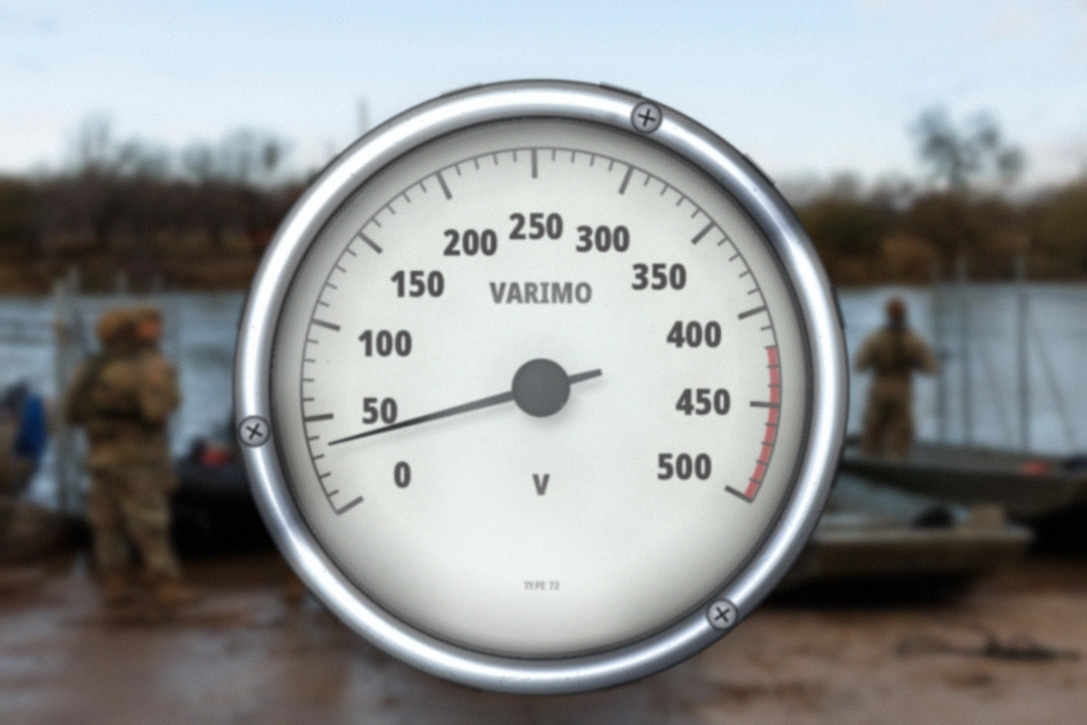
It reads 35 V
